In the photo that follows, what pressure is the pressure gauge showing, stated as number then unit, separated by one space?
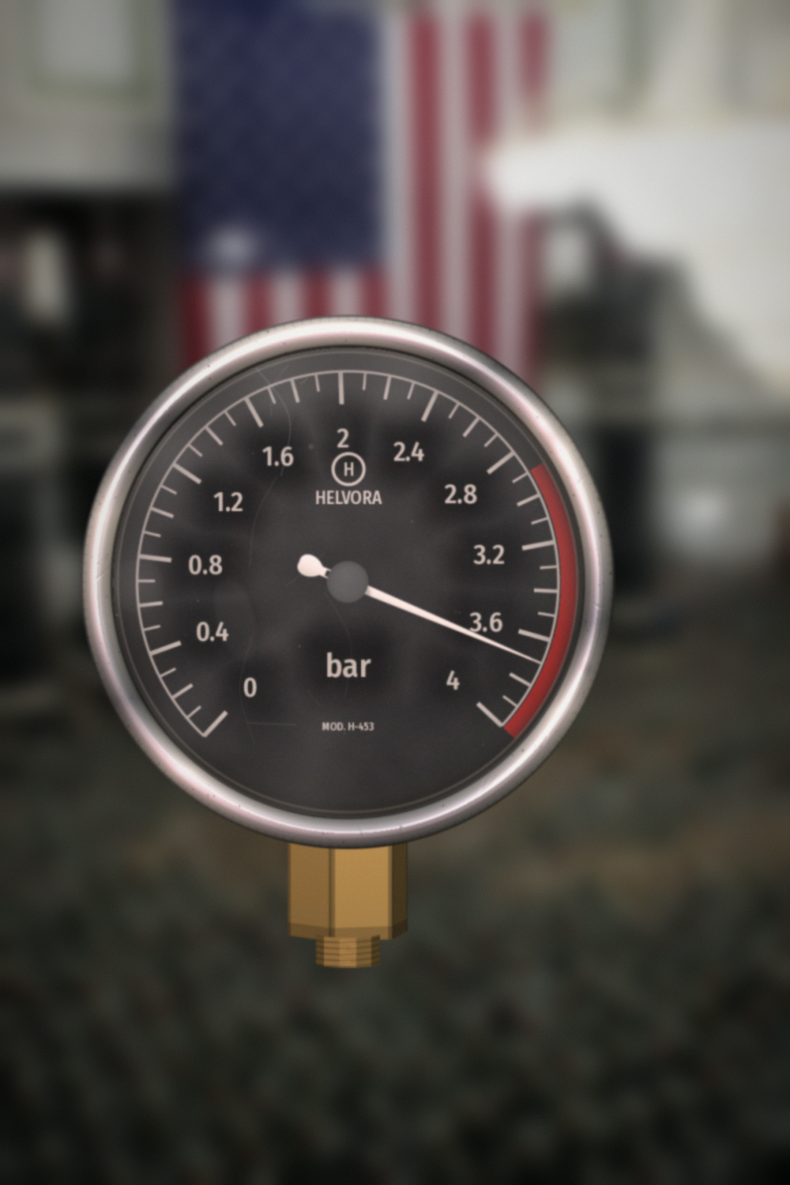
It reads 3.7 bar
